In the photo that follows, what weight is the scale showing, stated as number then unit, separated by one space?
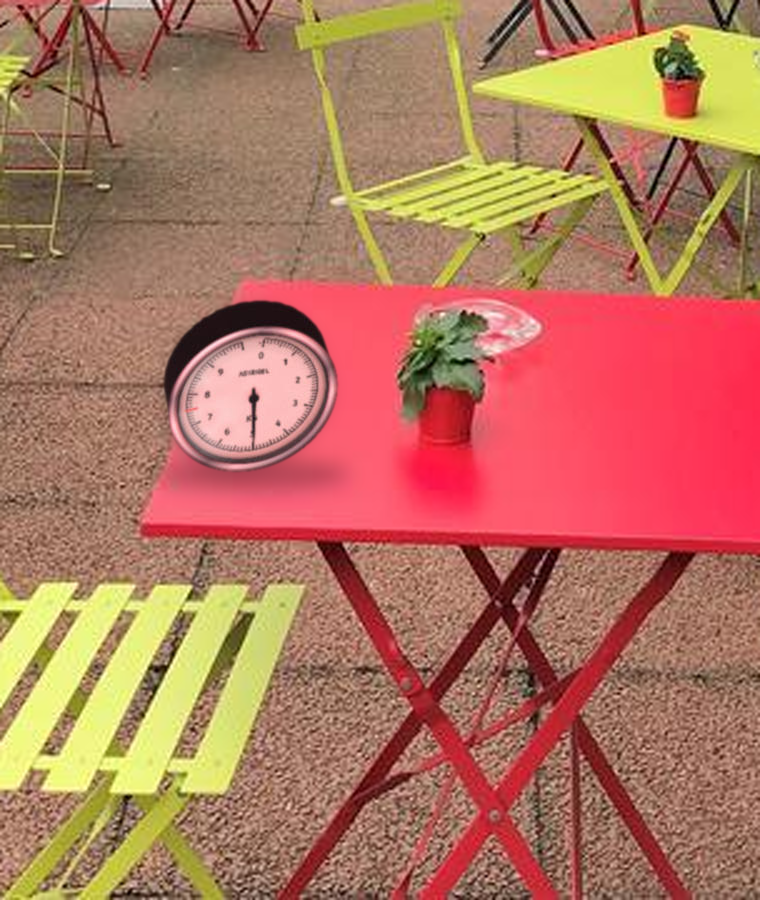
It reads 5 kg
